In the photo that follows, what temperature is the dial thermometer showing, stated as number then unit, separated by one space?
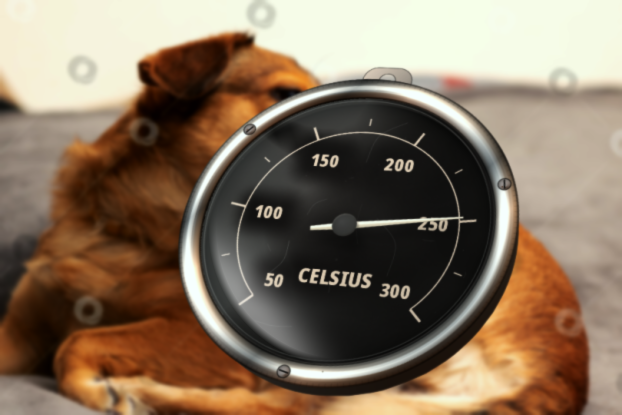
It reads 250 °C
